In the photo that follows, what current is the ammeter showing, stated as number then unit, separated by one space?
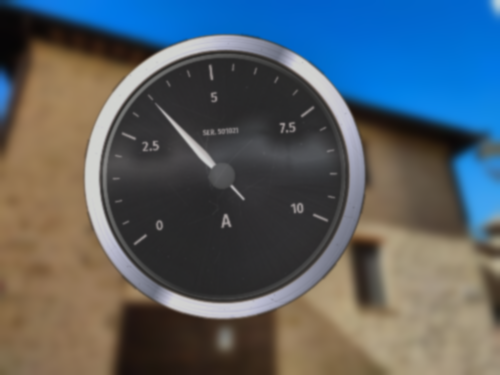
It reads 3.5 A
